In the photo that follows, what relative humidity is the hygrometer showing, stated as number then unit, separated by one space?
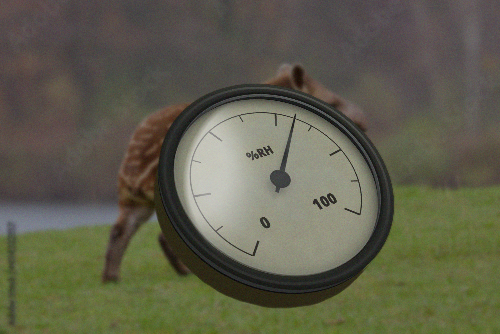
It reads 65 %
